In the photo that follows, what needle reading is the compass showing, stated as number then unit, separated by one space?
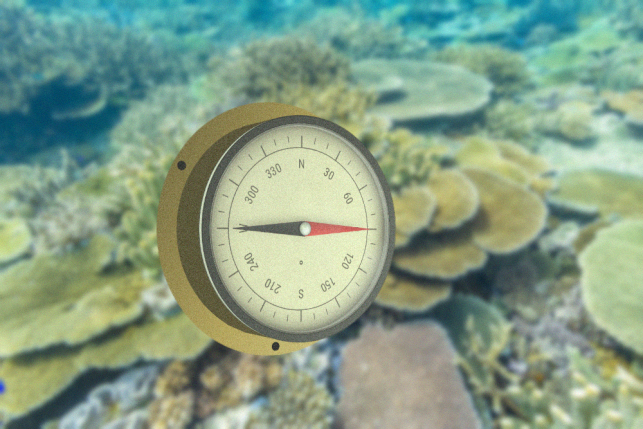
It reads 90 °
